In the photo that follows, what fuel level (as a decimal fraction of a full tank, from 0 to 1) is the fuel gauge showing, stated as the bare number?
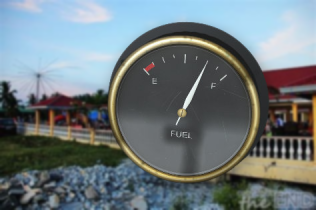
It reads 0.75
